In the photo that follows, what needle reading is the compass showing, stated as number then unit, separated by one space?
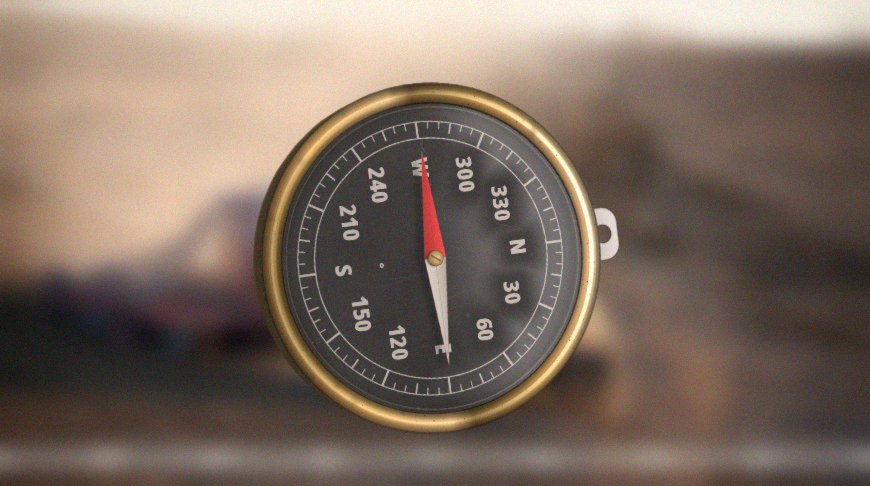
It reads 270 °
